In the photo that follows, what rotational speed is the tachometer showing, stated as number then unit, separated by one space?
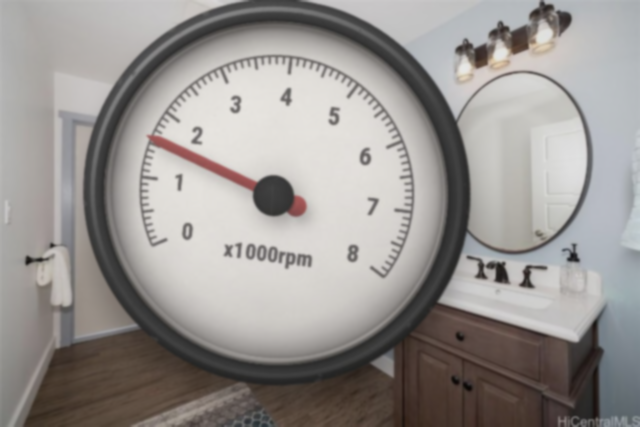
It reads 1600 rpm
